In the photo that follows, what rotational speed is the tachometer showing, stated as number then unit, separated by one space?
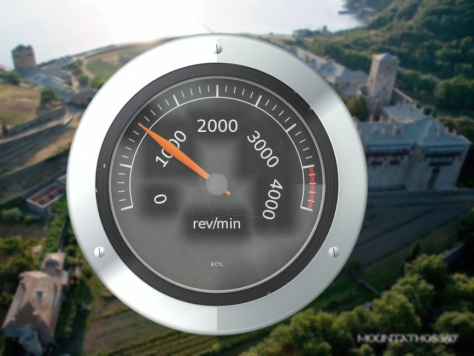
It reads 1000 rpm
